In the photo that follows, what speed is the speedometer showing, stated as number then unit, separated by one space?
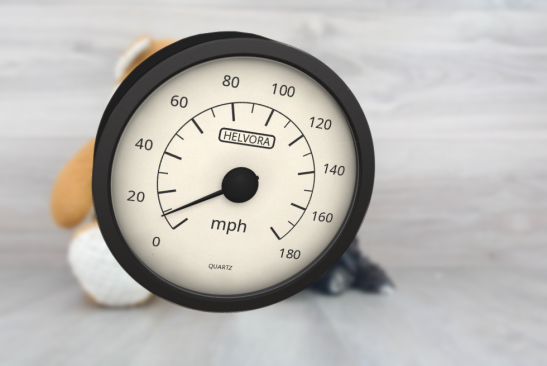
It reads 10 mph
